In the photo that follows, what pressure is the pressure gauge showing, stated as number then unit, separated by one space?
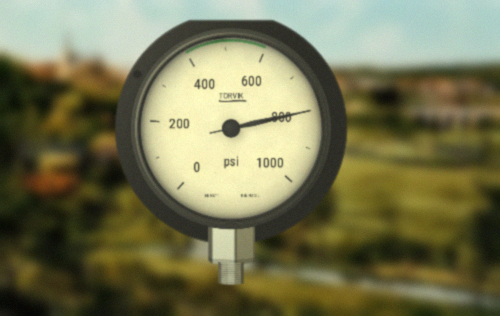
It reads 800 psi
